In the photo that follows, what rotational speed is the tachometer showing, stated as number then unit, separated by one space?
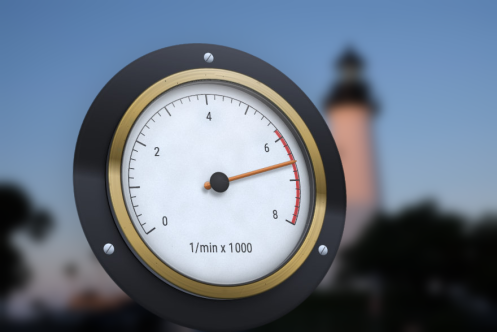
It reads 6600 rpm
